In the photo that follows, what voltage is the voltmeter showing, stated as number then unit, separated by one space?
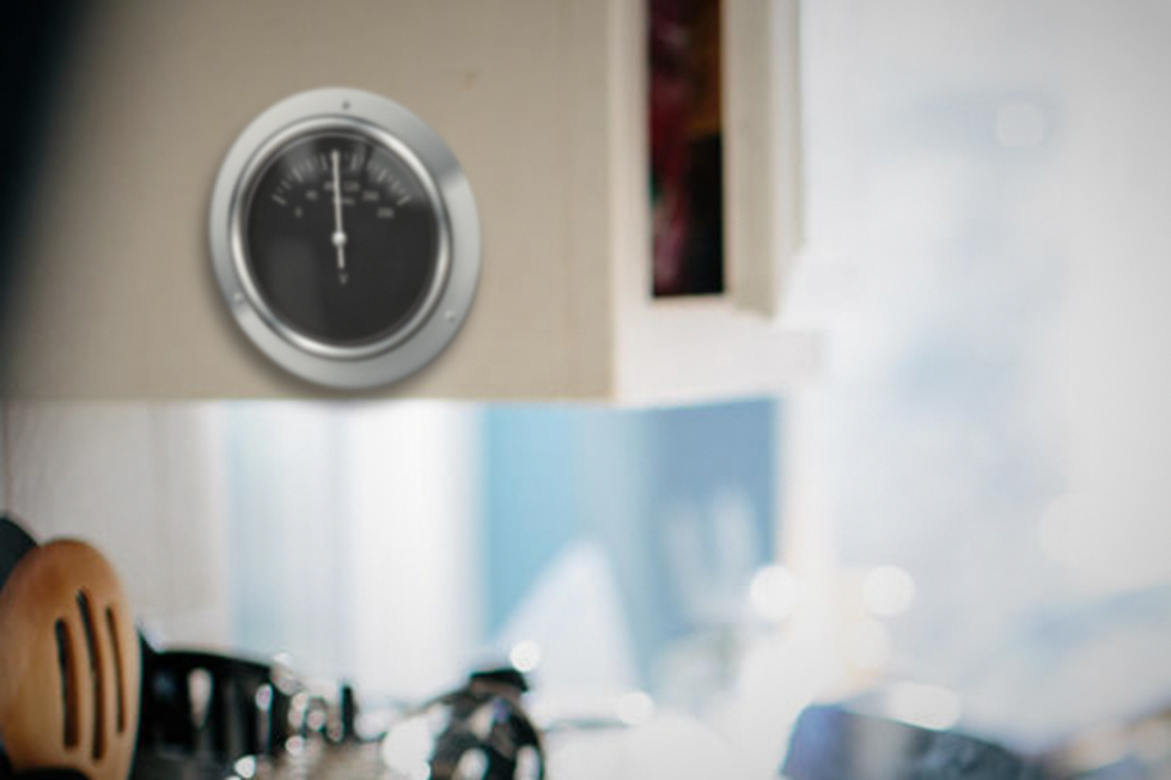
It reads 100 V
